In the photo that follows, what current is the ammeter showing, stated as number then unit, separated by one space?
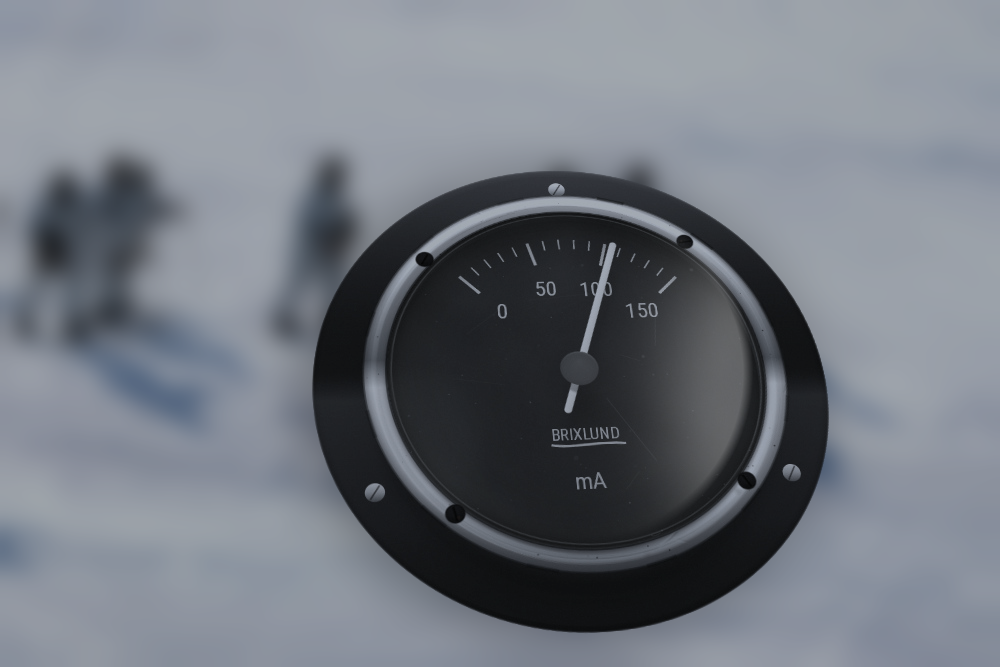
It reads 105 mA
